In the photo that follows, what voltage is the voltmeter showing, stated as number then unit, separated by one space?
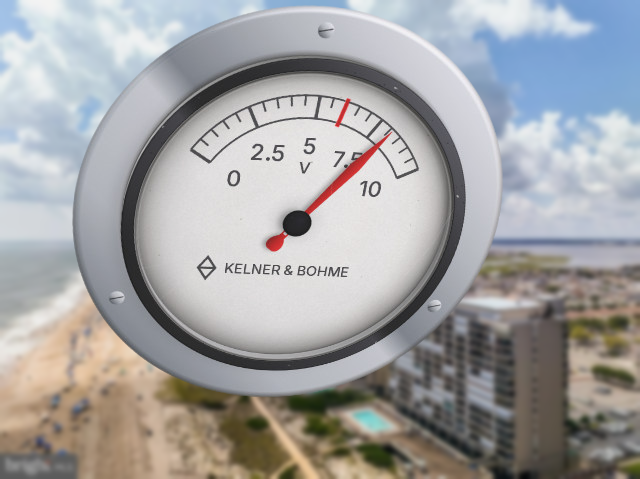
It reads 8 V
